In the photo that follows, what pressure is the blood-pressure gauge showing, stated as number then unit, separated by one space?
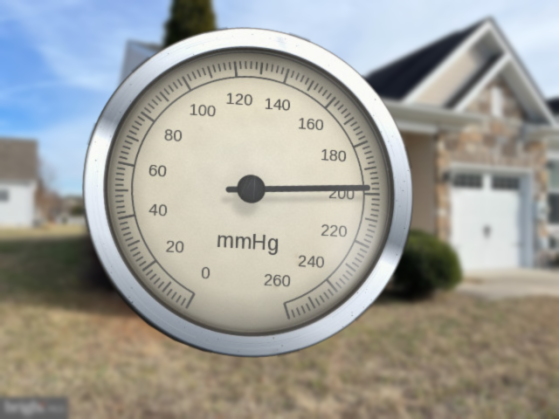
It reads 198 mmHg
